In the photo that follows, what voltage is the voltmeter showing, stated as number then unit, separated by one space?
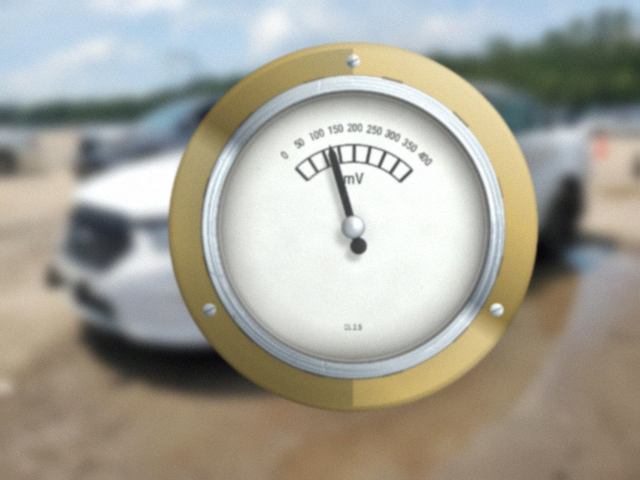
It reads 125 mV
